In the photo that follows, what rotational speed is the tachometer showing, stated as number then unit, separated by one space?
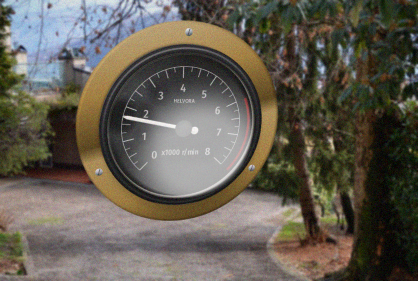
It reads 1750 rpm
